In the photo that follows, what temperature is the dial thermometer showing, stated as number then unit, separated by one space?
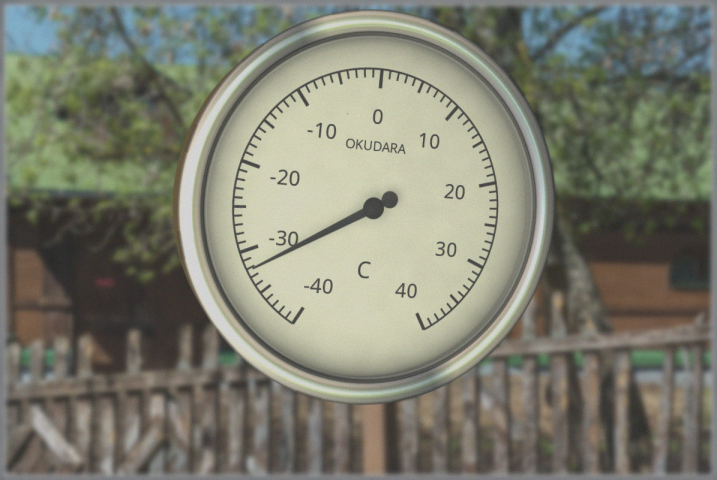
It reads -32 °C
